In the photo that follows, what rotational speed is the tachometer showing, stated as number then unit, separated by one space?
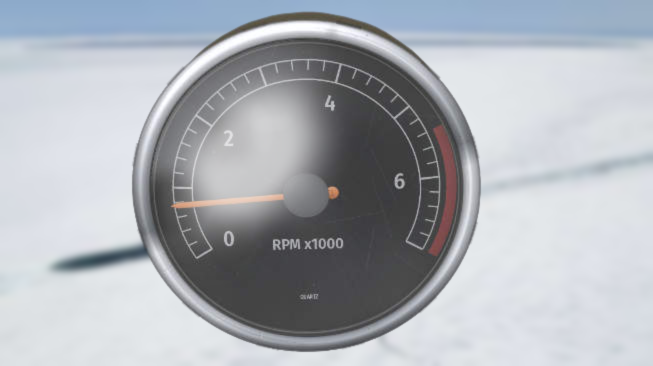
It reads 800 rpm
